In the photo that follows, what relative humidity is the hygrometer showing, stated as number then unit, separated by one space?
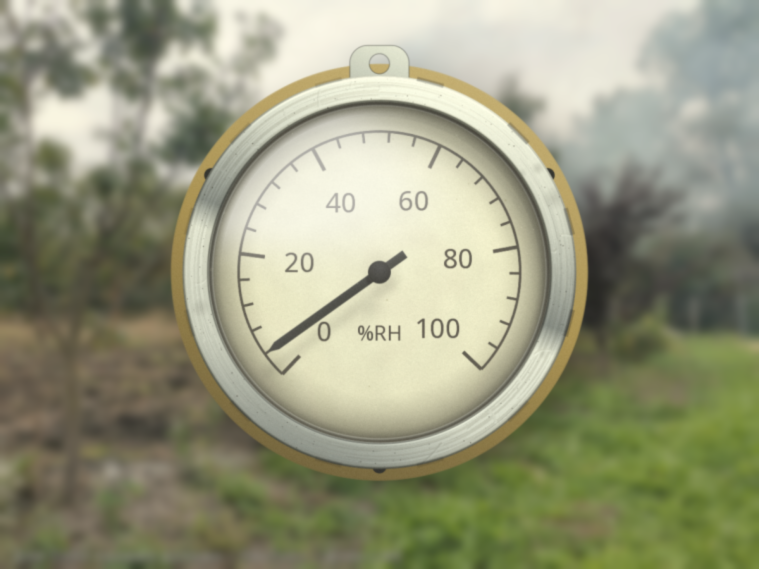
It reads 4 %
